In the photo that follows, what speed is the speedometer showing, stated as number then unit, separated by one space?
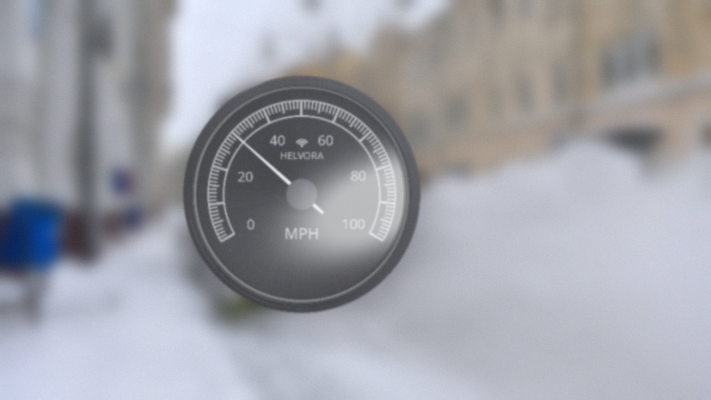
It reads 30 mph
